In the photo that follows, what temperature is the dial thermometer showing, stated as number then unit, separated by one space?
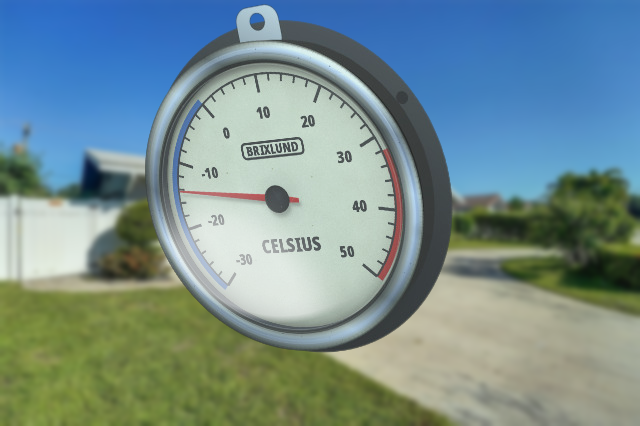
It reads -14 °C
